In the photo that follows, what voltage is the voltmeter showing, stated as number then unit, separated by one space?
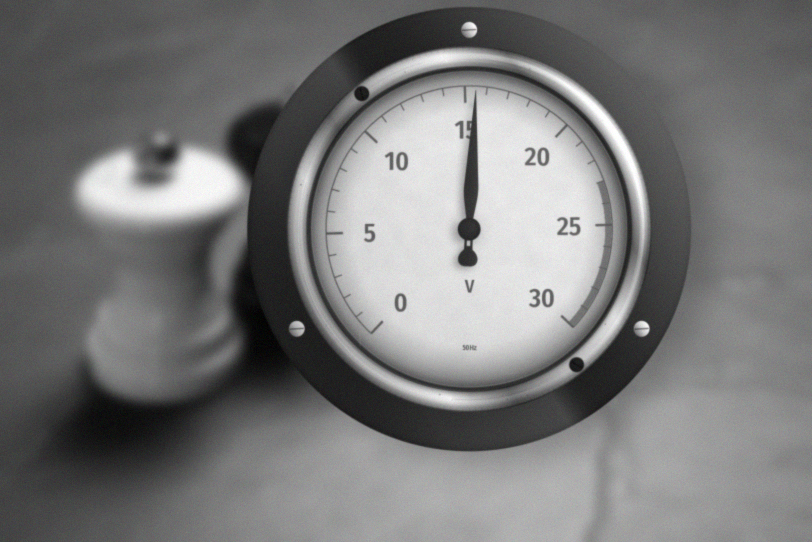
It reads 15.5 V
